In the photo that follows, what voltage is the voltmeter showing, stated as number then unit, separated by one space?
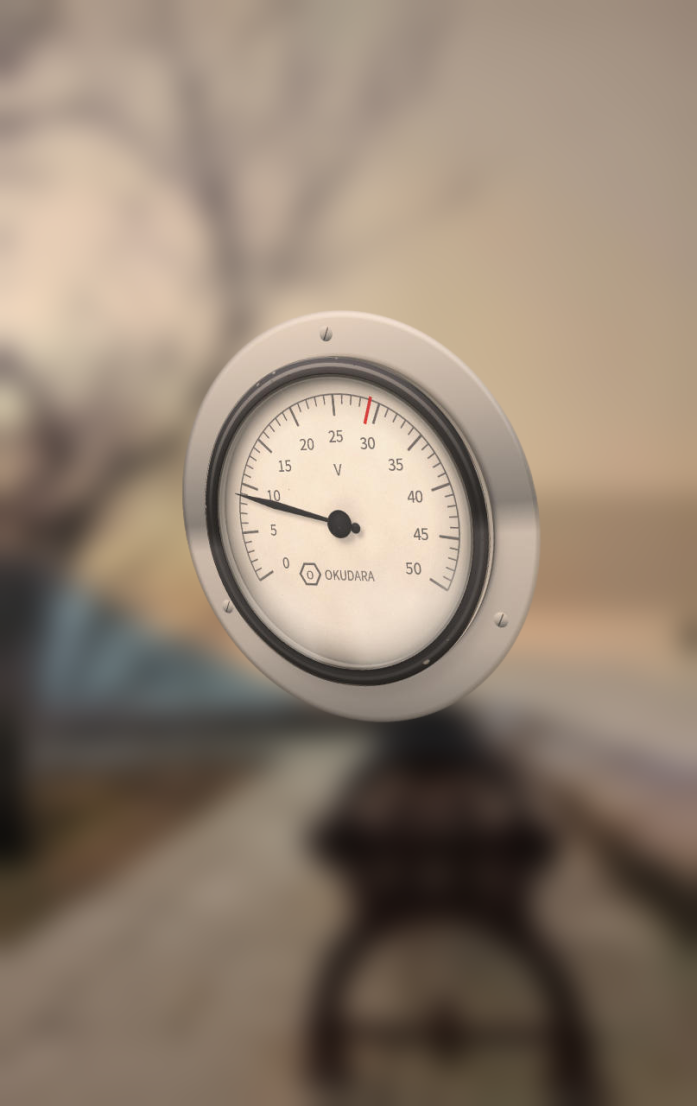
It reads 9 V
